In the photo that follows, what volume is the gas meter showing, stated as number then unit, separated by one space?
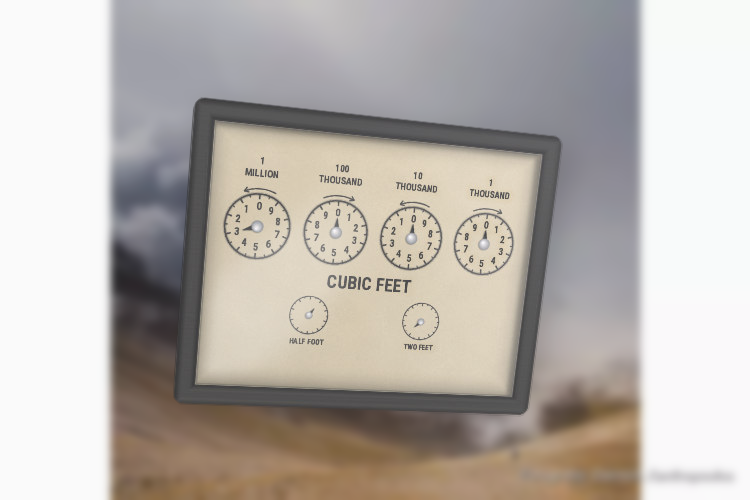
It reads 300000 ft³
